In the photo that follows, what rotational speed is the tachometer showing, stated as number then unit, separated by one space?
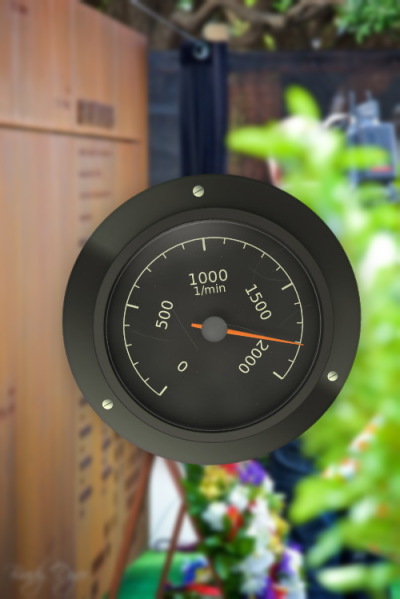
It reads 1800 rpm
